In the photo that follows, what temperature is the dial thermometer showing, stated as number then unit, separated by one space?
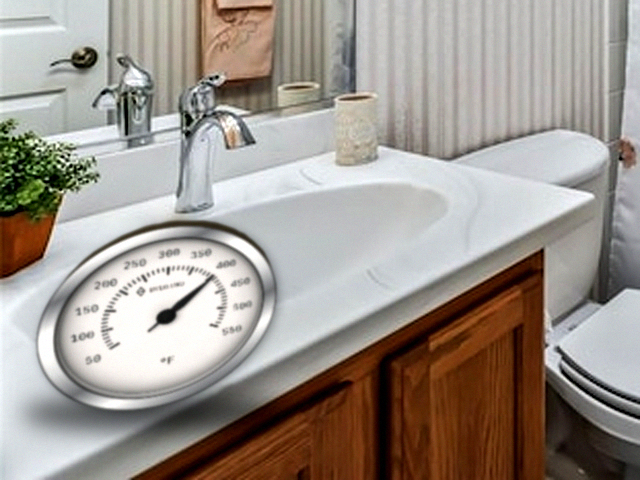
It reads 400 °F
